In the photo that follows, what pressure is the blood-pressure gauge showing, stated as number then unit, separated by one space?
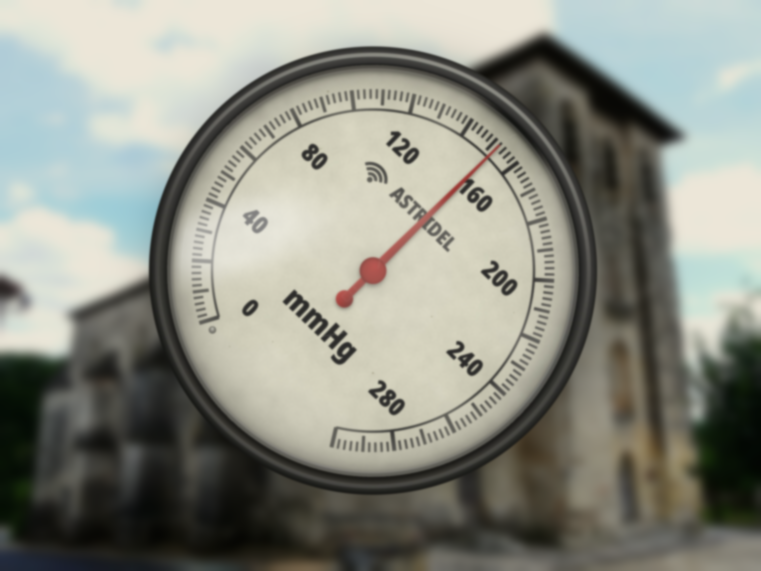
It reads 152 mmHg
